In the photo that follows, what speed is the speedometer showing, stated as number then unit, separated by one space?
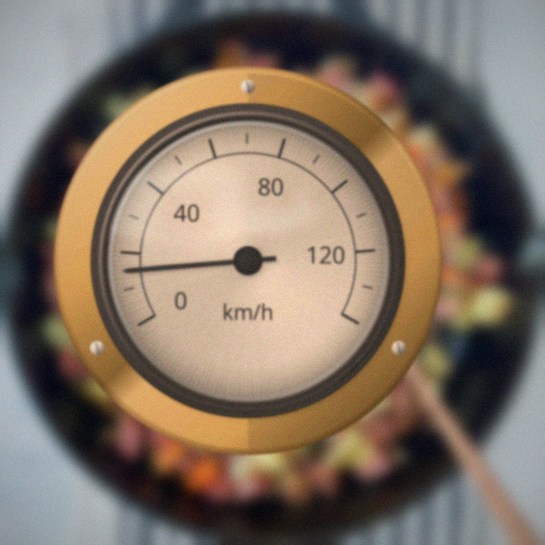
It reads 15 km/h
